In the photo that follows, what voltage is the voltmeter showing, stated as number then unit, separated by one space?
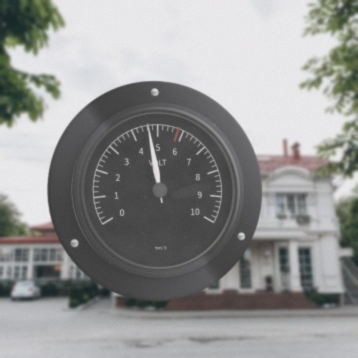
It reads 4.6 V
